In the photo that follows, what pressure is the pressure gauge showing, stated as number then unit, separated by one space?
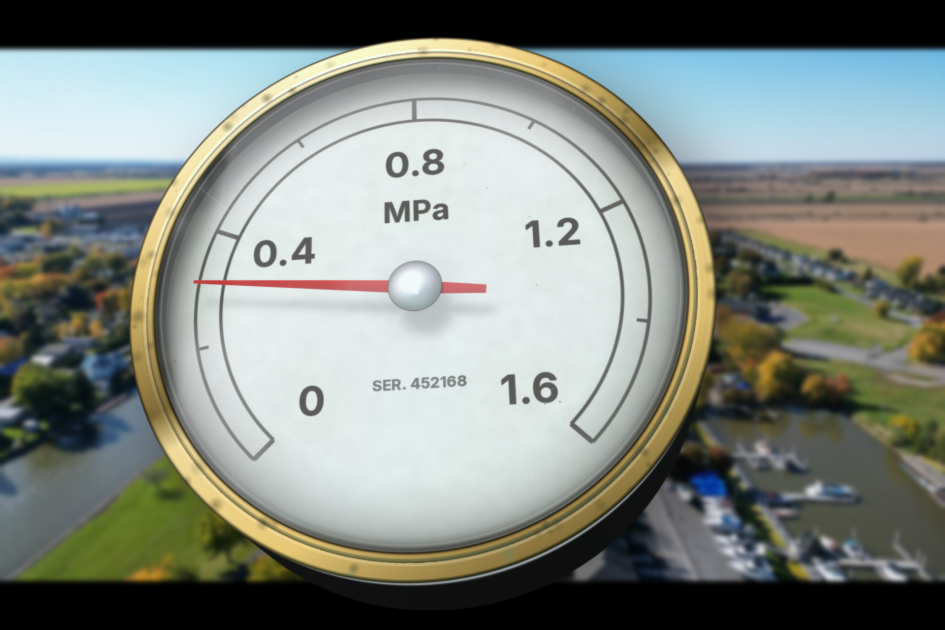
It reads 0.3 MPa
